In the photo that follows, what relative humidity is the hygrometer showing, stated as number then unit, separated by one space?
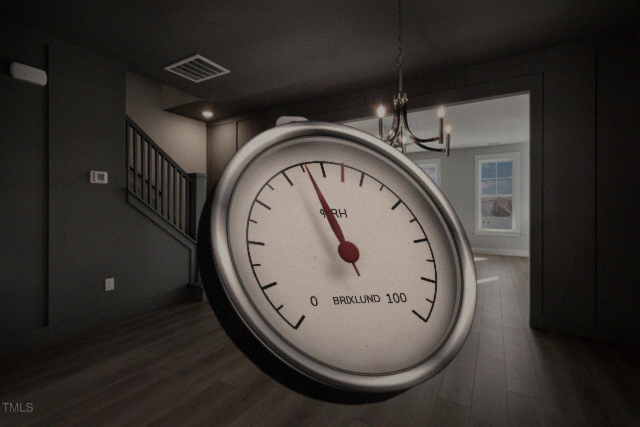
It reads 45 %
